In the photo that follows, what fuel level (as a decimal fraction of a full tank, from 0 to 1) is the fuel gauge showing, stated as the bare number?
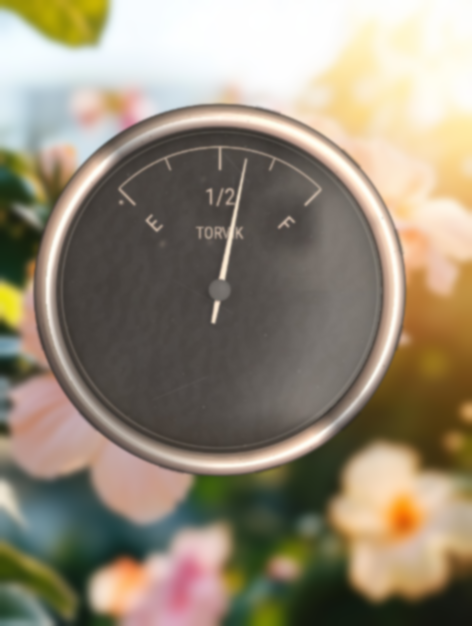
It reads 0.625
